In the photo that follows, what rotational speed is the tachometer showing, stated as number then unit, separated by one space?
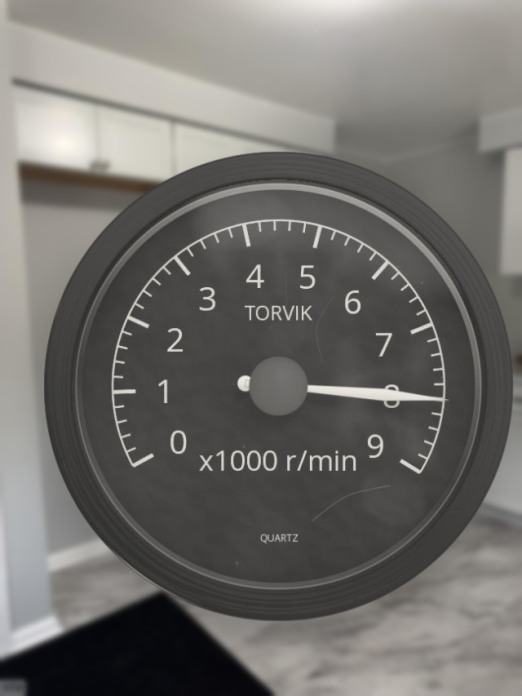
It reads 8000 rpm
